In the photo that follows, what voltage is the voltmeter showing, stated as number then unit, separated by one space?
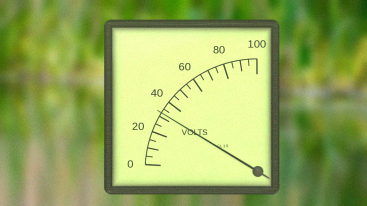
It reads 32.5 V
